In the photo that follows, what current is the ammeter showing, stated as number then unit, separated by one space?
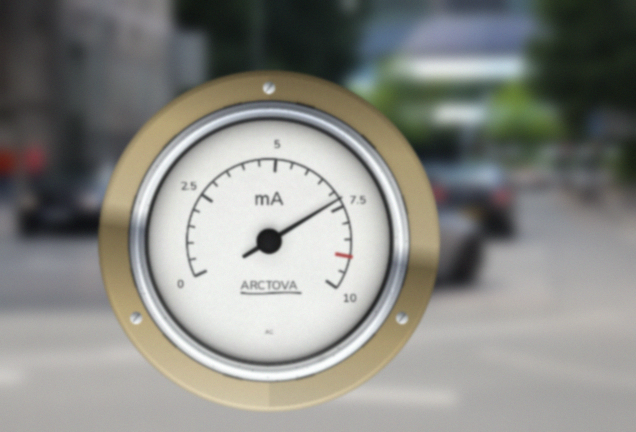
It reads 7.25 mA
